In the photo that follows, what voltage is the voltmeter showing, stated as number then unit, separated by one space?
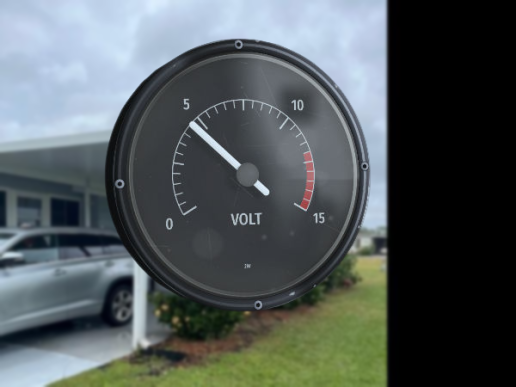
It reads 4.5 V
